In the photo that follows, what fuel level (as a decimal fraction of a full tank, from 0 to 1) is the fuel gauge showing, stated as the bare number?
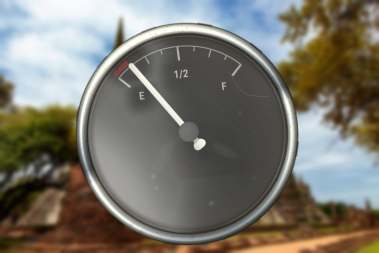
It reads 0.125
